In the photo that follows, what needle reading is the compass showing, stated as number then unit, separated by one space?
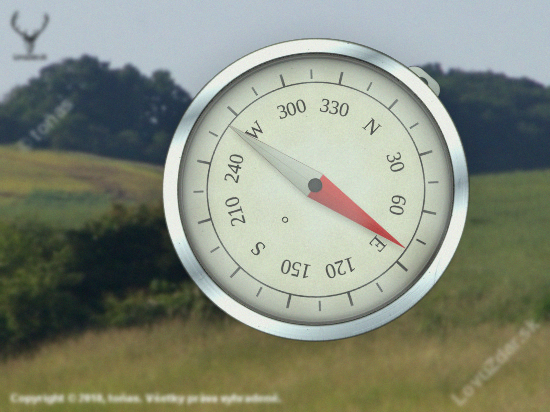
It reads 82.5 °
